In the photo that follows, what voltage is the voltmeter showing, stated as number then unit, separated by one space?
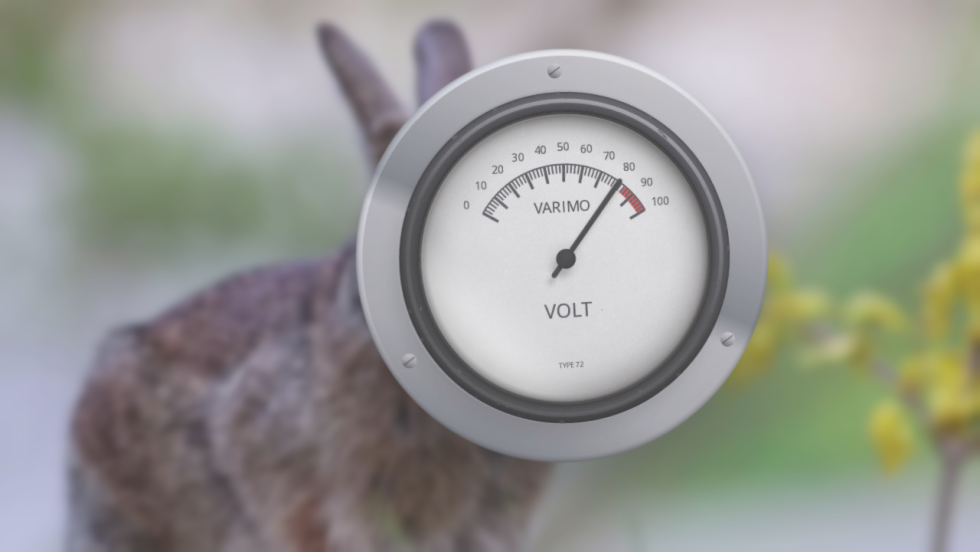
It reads 80 V
